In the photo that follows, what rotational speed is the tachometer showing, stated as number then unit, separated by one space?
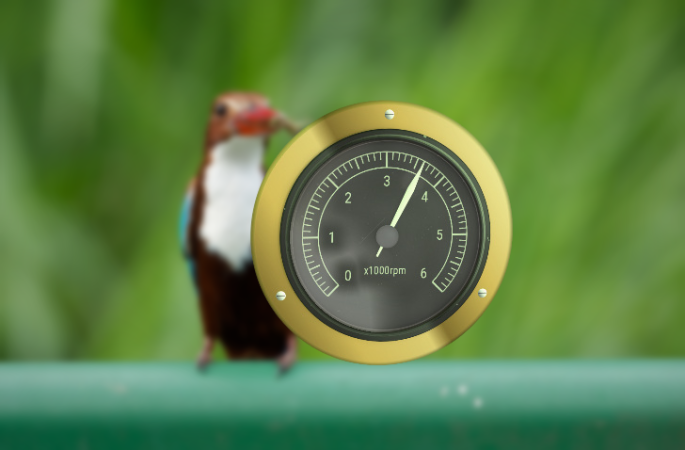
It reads 3600 rpm
